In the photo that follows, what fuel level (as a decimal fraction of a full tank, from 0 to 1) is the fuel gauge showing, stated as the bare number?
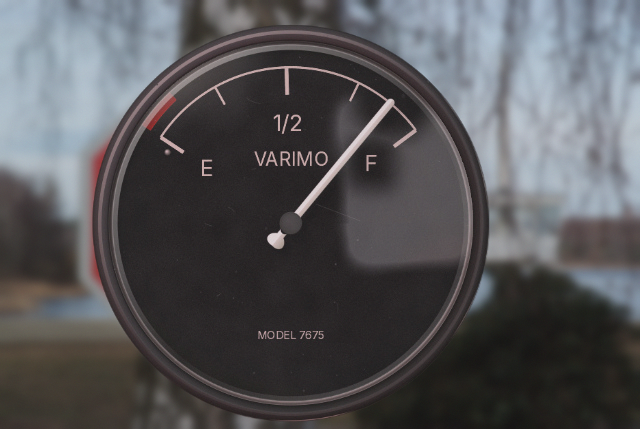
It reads 0.875
